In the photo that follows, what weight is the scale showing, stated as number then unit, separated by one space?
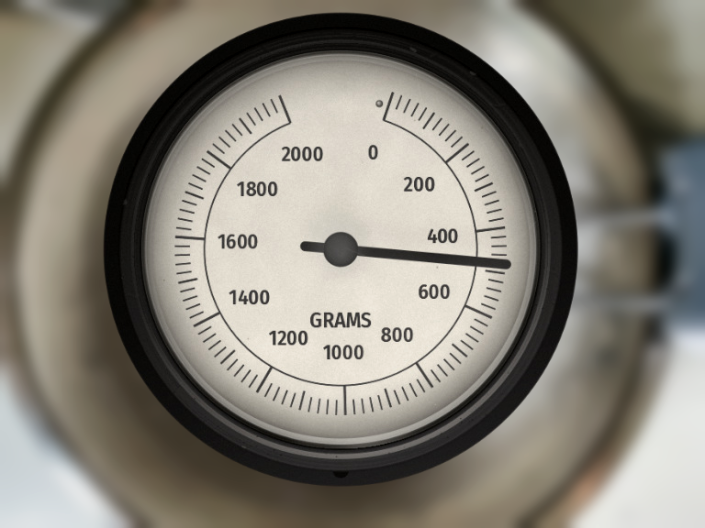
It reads 480 g
